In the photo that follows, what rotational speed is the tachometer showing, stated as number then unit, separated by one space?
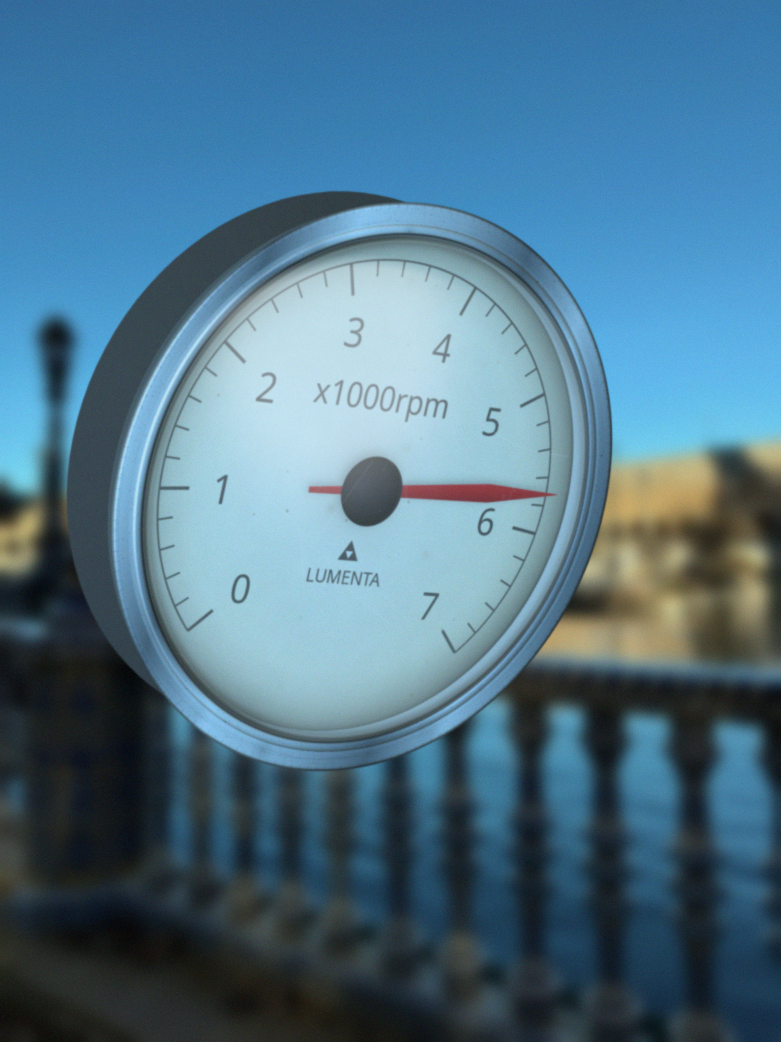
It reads 5700 rpm
